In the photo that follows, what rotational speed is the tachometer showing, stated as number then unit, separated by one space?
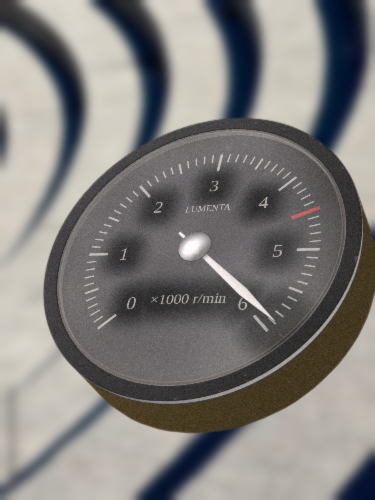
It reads 5900 rpm
